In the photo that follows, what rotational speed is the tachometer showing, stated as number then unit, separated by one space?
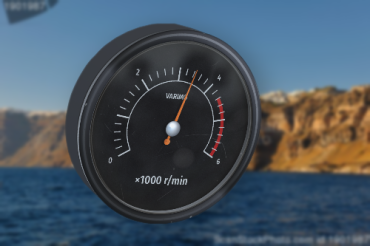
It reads 3400 rpm
